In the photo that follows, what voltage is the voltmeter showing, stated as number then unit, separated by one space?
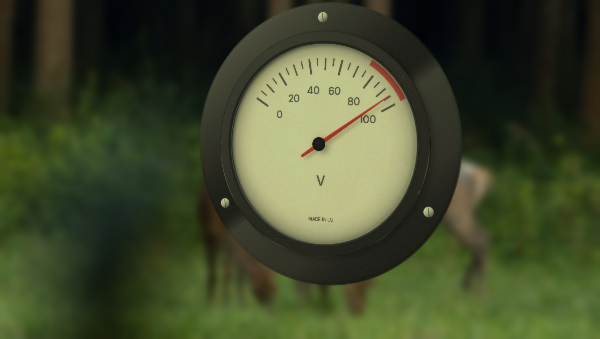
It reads 95 V
